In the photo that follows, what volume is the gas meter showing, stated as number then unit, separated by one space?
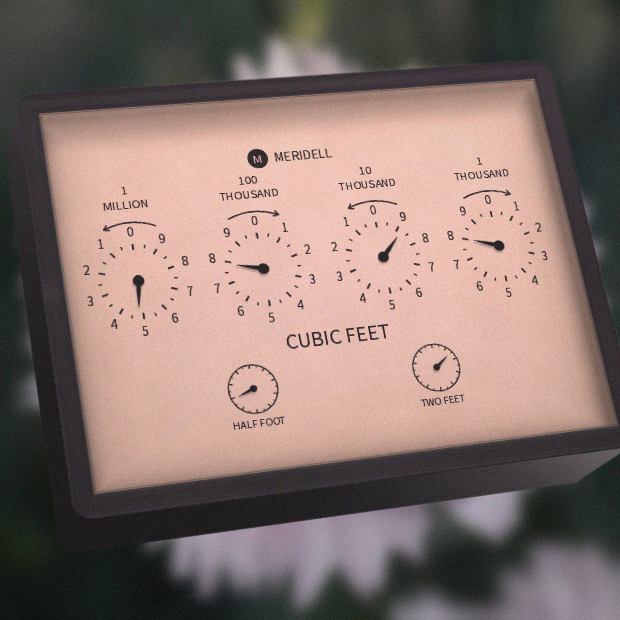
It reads 478800 ft³
